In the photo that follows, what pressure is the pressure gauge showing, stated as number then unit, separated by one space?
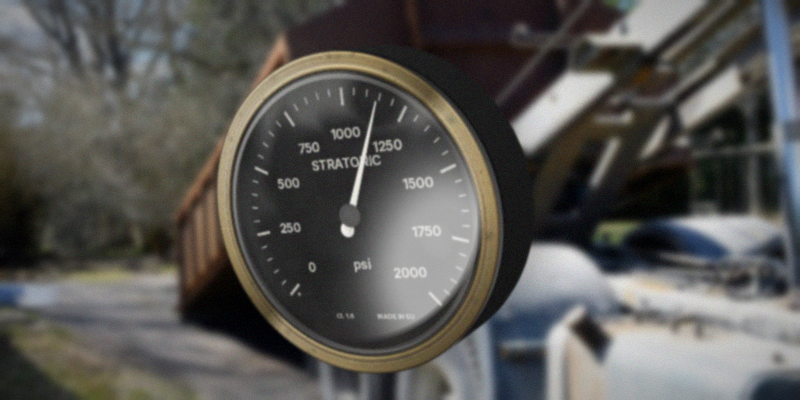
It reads 1150 psi
